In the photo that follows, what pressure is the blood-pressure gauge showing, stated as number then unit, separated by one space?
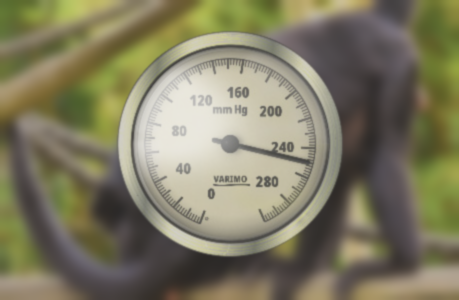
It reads 250 mmHg
